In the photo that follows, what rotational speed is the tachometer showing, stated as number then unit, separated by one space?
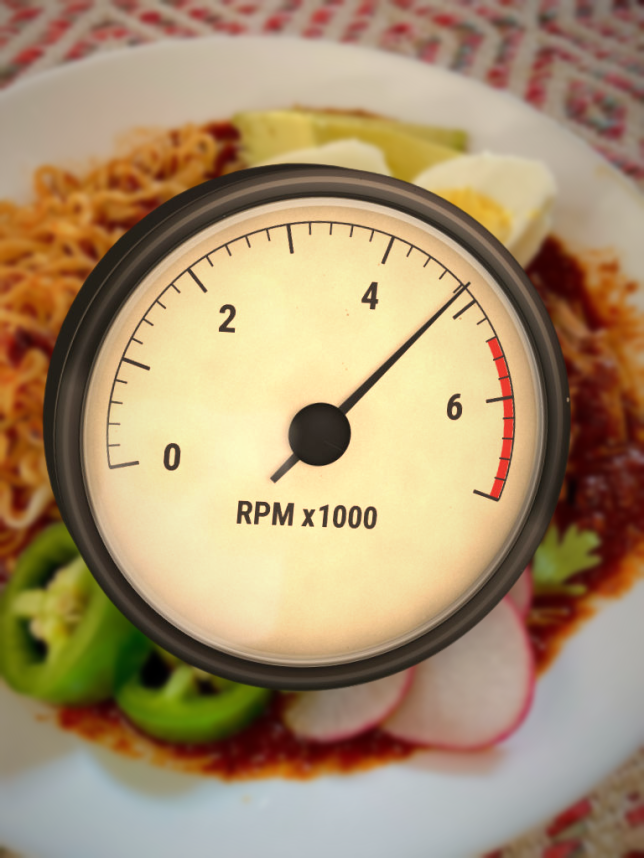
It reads 4800 rpm
